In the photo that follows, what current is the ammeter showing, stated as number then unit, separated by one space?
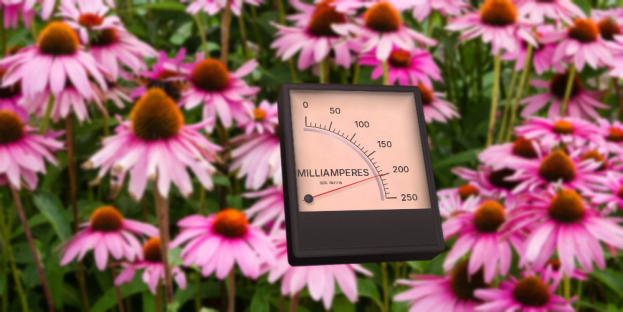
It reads 200 mA
